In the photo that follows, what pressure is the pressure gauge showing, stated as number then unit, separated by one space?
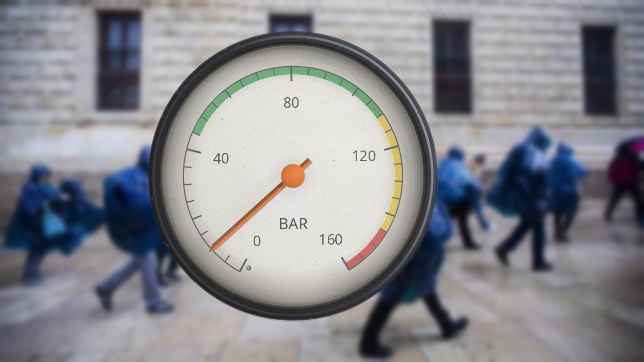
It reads 10 bar
